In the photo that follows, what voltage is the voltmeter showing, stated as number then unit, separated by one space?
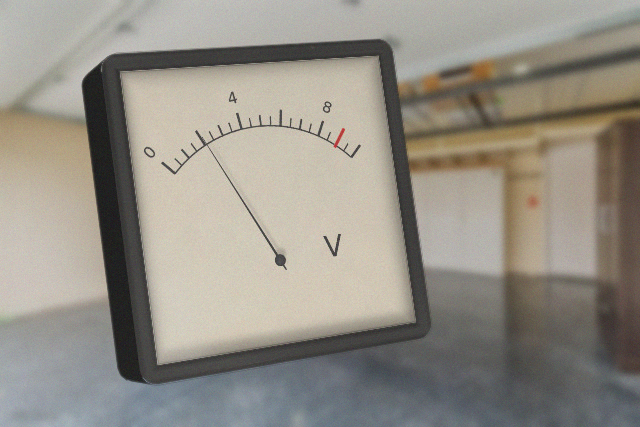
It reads 2 V
